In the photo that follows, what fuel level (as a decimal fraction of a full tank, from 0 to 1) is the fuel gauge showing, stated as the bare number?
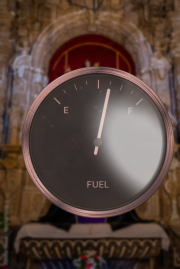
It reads 0.625
